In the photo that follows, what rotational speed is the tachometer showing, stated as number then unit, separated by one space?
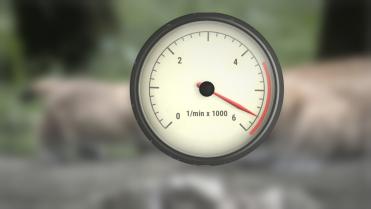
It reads 5600 rpm
